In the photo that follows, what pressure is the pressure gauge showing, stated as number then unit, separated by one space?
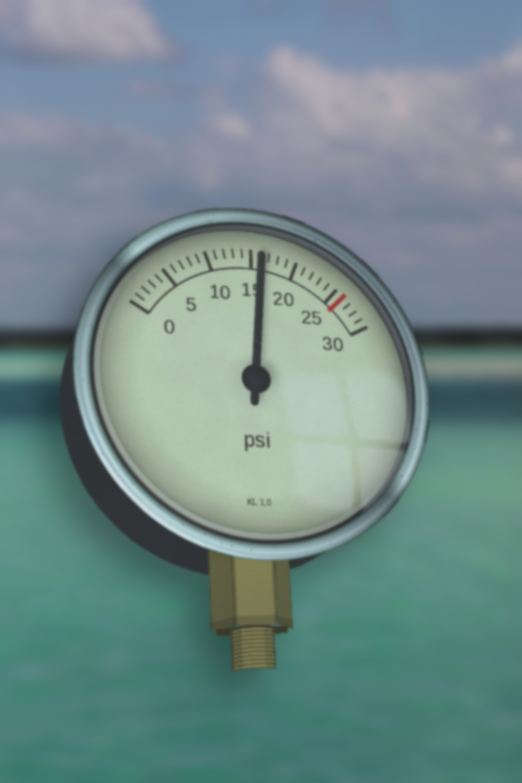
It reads 16 psi
